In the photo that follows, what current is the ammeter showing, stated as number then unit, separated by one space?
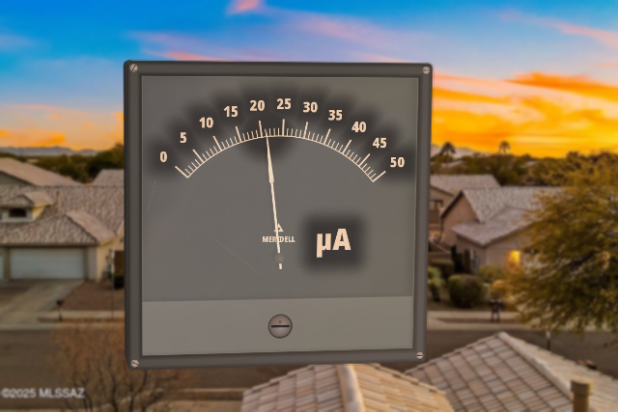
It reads 21 µA
